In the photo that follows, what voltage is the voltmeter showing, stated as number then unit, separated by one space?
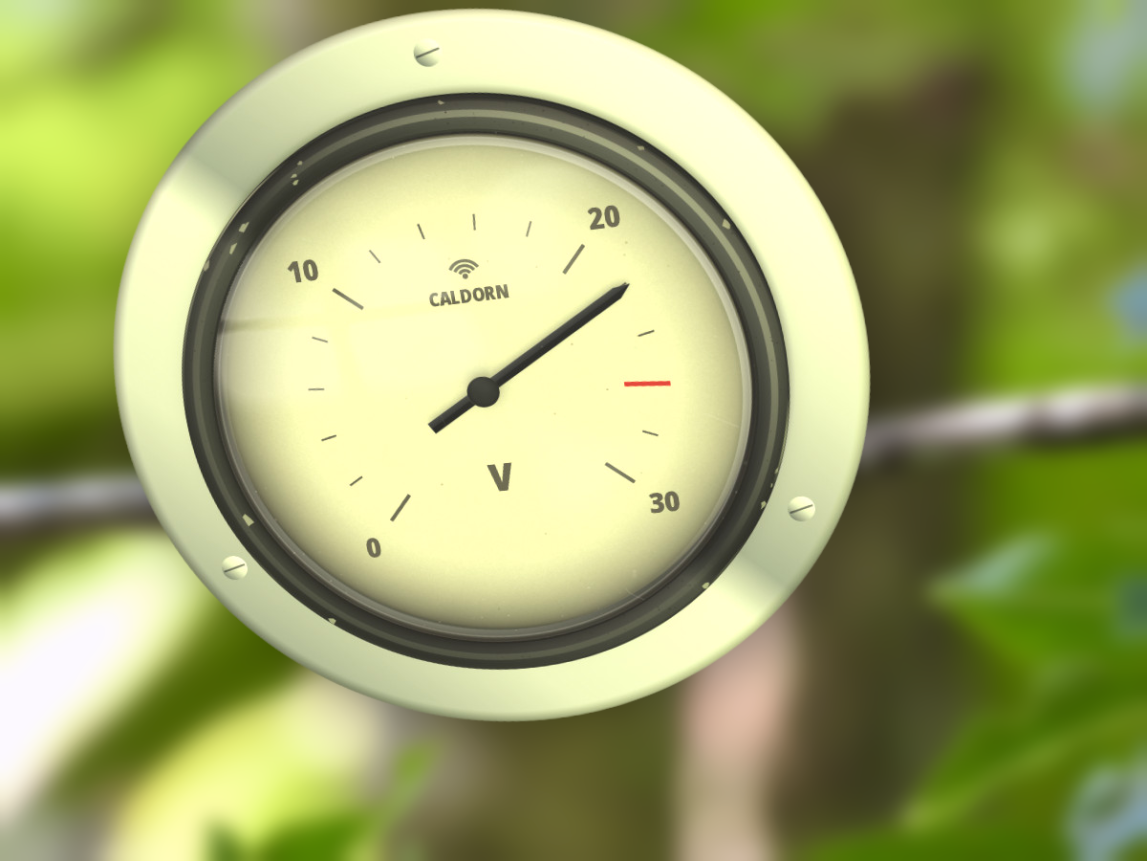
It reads 22 V
